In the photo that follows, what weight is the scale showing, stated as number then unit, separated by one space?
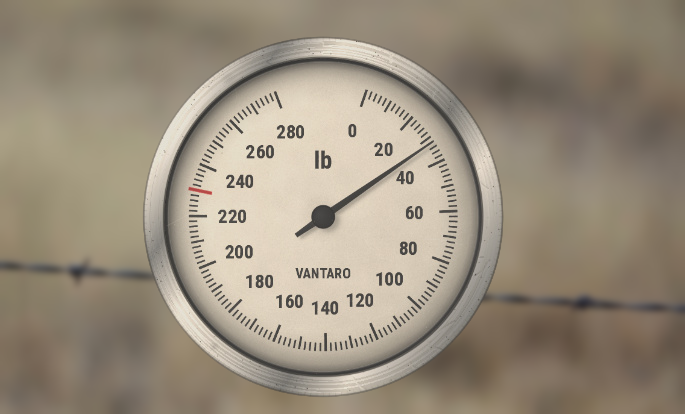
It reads 32 lb
